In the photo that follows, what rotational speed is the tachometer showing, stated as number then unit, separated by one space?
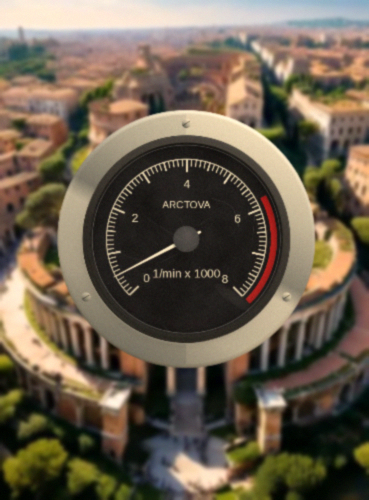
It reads 500 rpm
